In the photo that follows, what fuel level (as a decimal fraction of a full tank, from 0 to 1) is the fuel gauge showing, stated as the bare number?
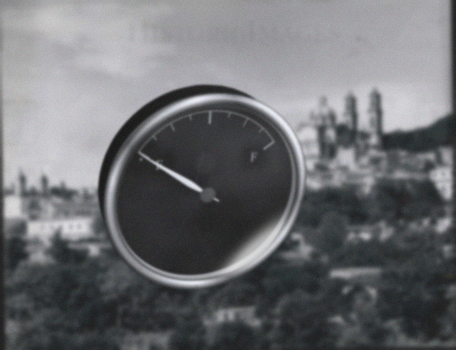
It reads 0
